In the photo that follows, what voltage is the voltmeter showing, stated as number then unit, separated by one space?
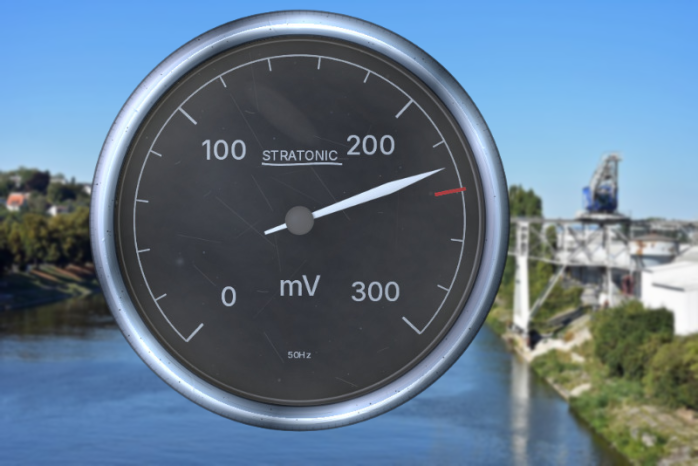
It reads 230 mV
